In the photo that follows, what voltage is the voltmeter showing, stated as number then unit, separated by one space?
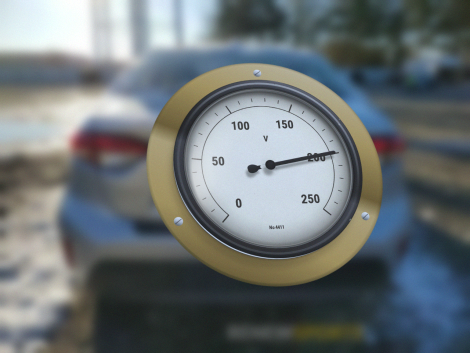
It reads 200 V
